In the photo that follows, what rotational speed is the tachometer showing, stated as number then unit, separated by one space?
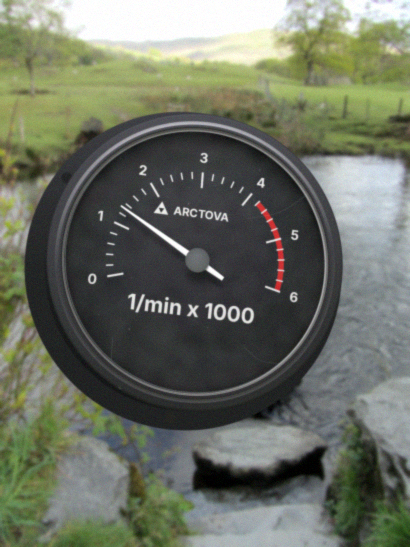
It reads 1300 rpm
